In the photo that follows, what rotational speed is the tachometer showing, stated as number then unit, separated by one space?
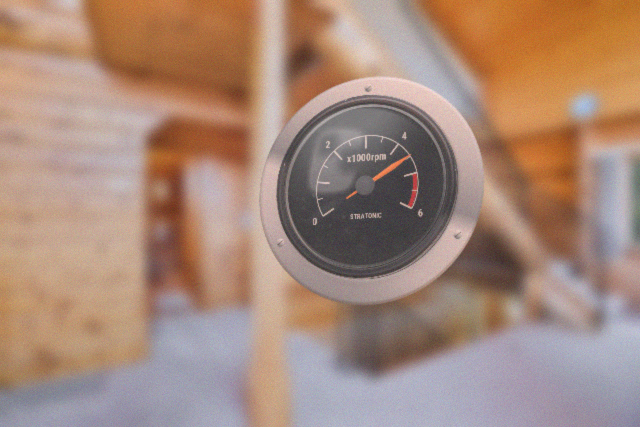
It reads 4500 rpm
